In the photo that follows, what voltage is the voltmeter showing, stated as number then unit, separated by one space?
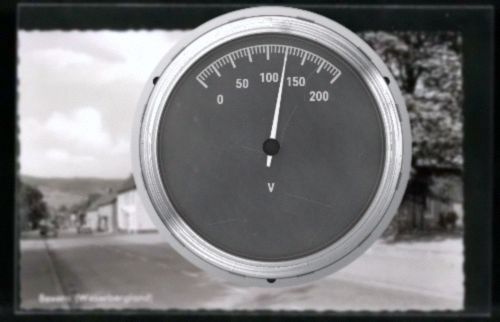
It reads 125 V
